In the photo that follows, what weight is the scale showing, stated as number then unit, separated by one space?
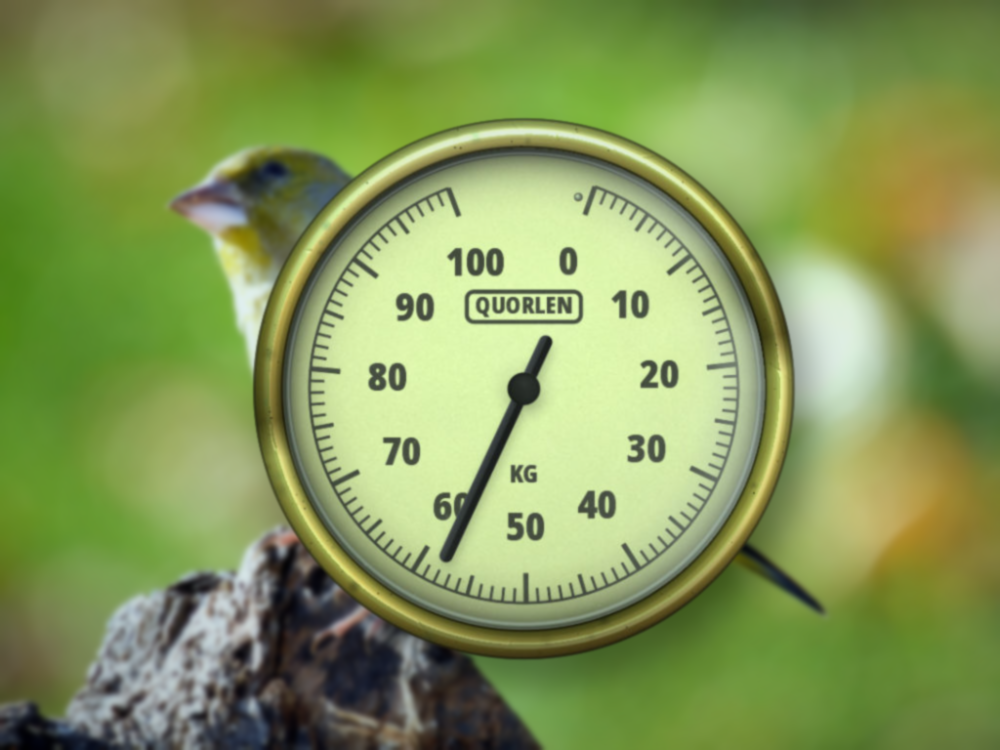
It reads 58 kg
